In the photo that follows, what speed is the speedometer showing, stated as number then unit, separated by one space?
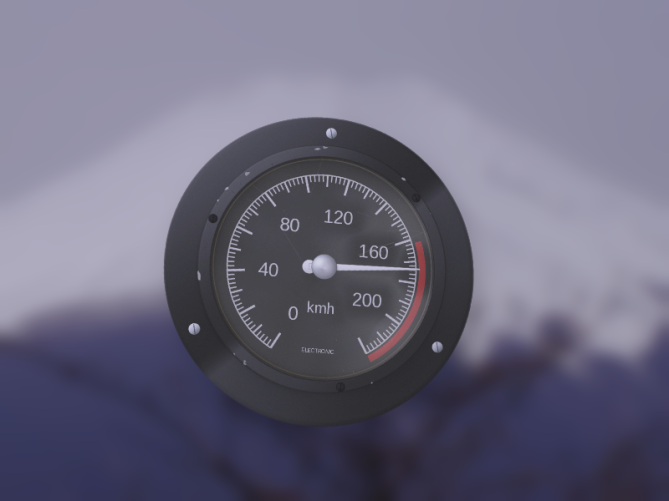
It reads 174 km/h
